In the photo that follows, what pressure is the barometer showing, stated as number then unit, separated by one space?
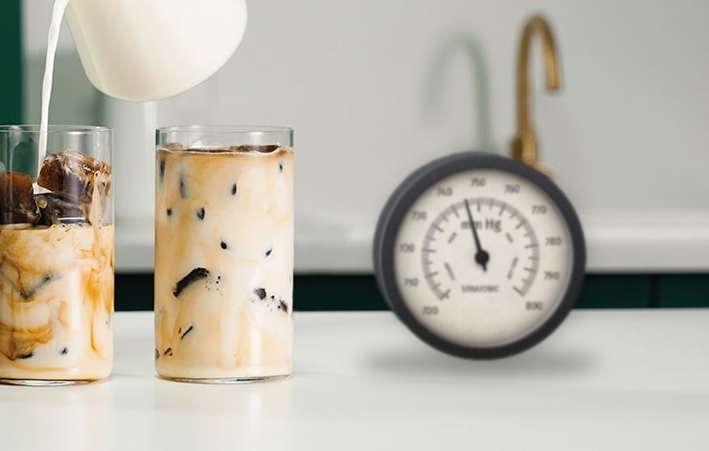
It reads 745 mmHg
